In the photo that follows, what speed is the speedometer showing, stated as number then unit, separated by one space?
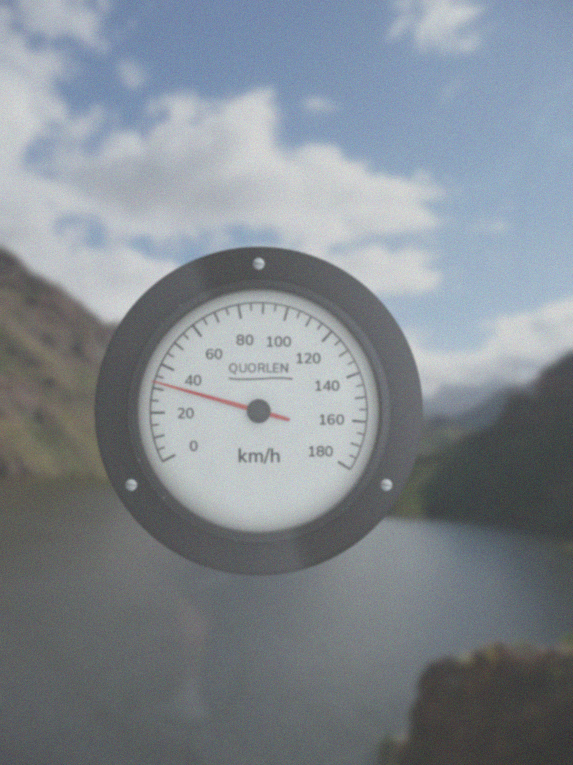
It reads 32.5 km/h
